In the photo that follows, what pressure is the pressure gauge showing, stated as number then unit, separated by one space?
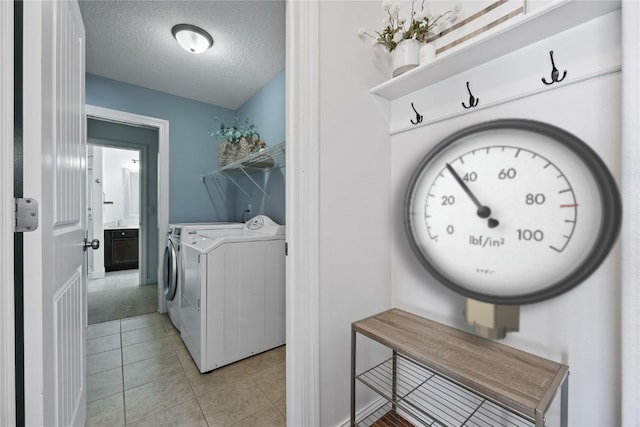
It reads 35 psi
